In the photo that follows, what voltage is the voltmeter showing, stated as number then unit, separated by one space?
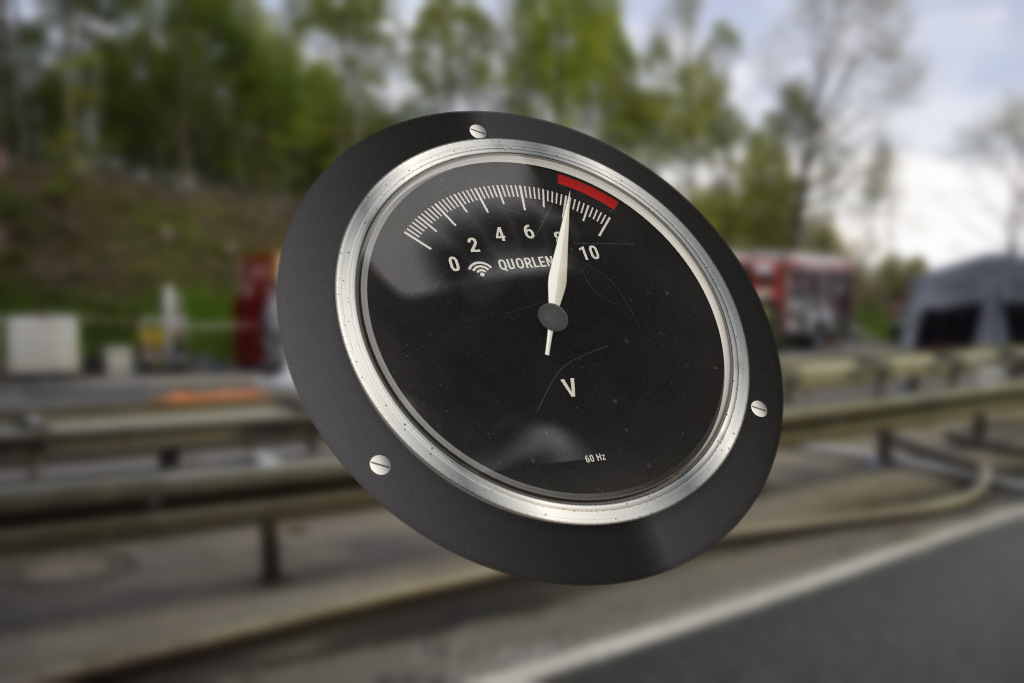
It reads 8 V
